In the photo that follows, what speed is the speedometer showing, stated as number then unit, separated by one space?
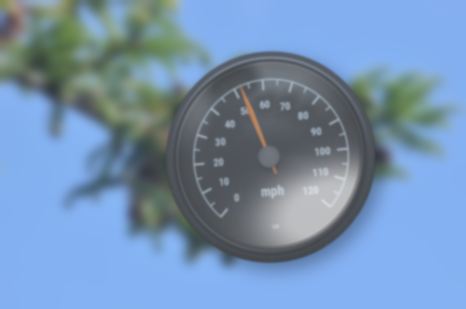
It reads 52.5 mph
